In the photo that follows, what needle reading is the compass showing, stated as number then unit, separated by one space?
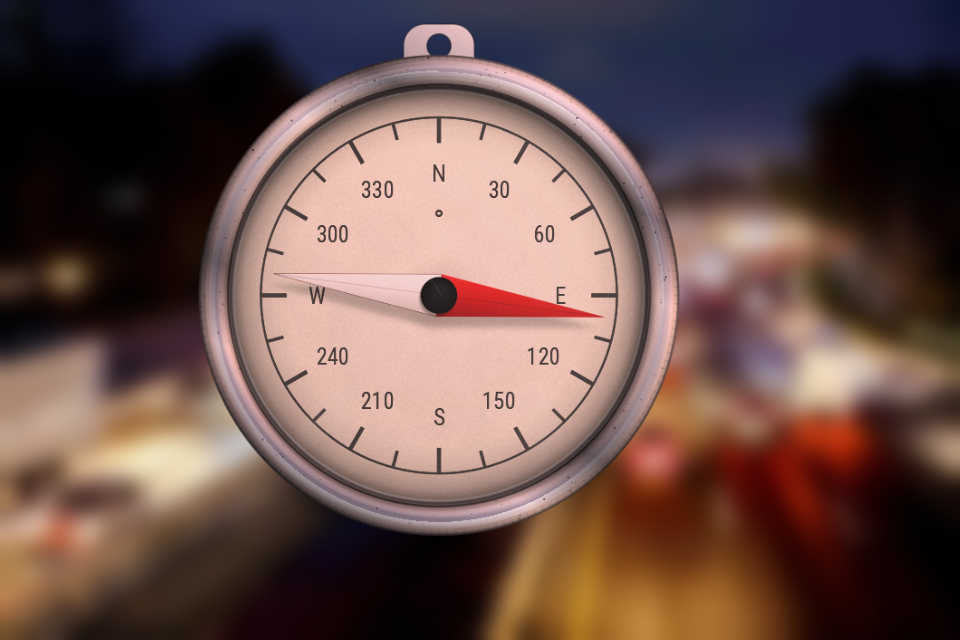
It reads 97.5 °
